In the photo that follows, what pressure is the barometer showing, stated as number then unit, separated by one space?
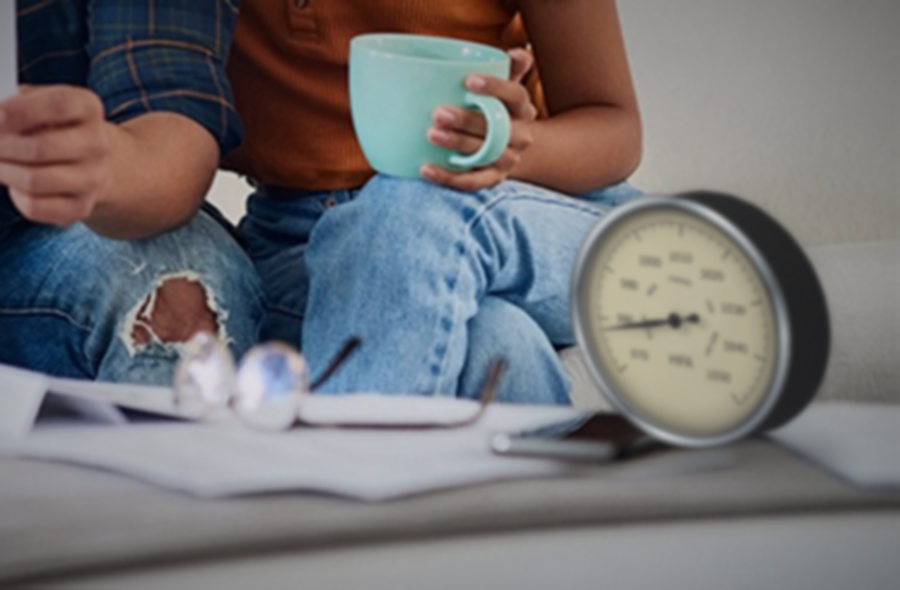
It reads 978 hPa
